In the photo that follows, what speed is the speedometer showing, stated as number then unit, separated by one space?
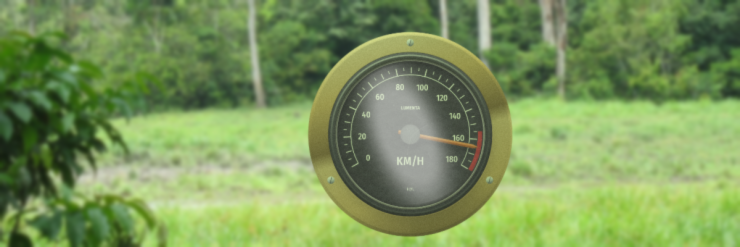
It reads 165 km/h
